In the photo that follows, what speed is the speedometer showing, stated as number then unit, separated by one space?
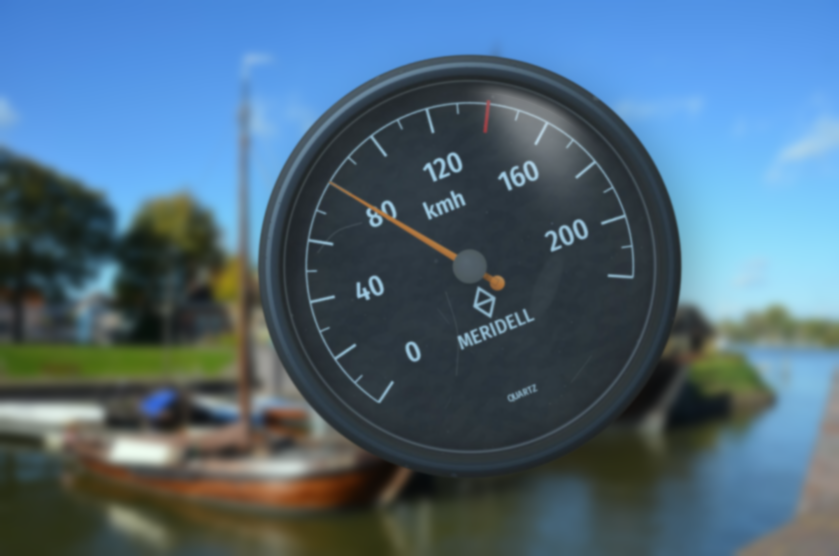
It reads 80 km/h
